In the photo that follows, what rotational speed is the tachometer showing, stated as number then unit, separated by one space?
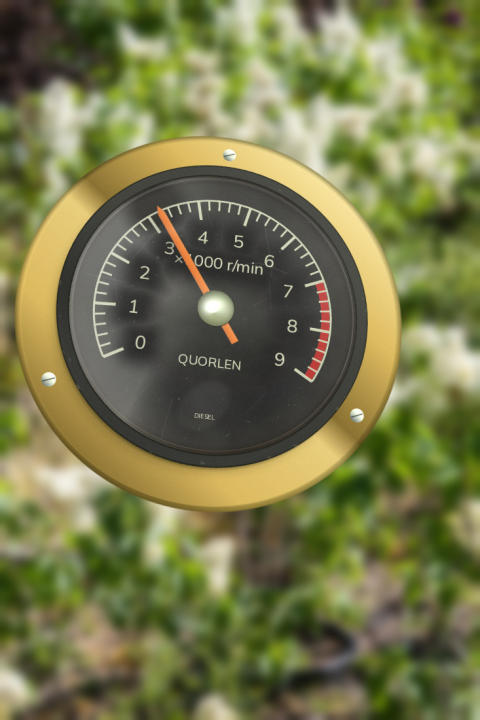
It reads 3200 rpm
